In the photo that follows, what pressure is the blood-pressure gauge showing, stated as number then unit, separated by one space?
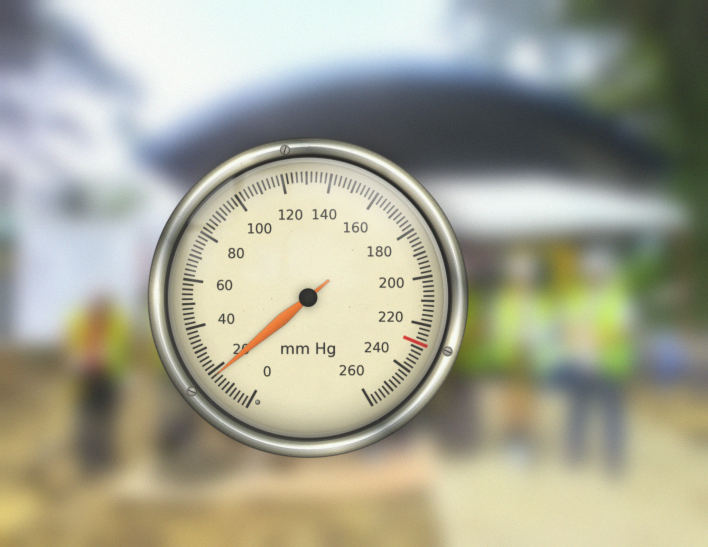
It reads 18 mmHg
